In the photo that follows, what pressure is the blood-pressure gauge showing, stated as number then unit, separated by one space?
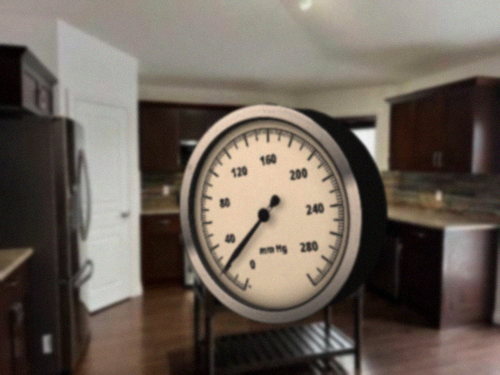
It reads 20 mmHg
